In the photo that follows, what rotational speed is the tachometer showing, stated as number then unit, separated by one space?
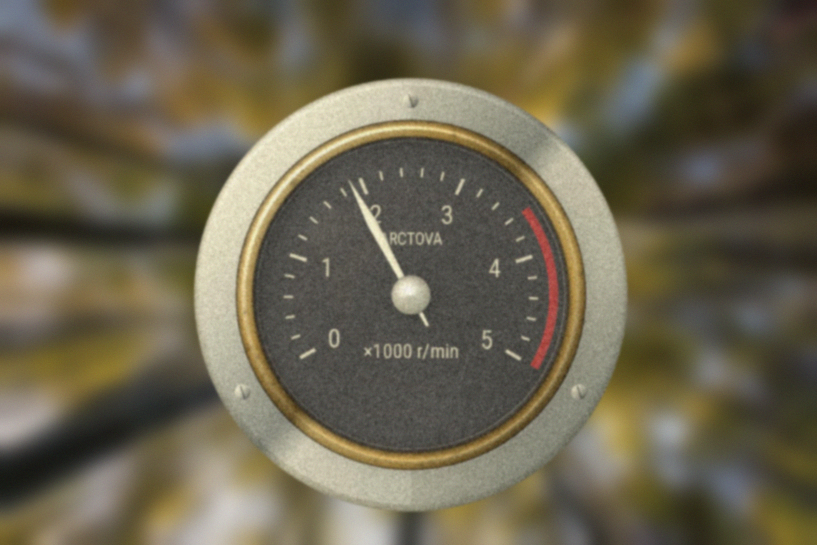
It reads 1900 rpm
